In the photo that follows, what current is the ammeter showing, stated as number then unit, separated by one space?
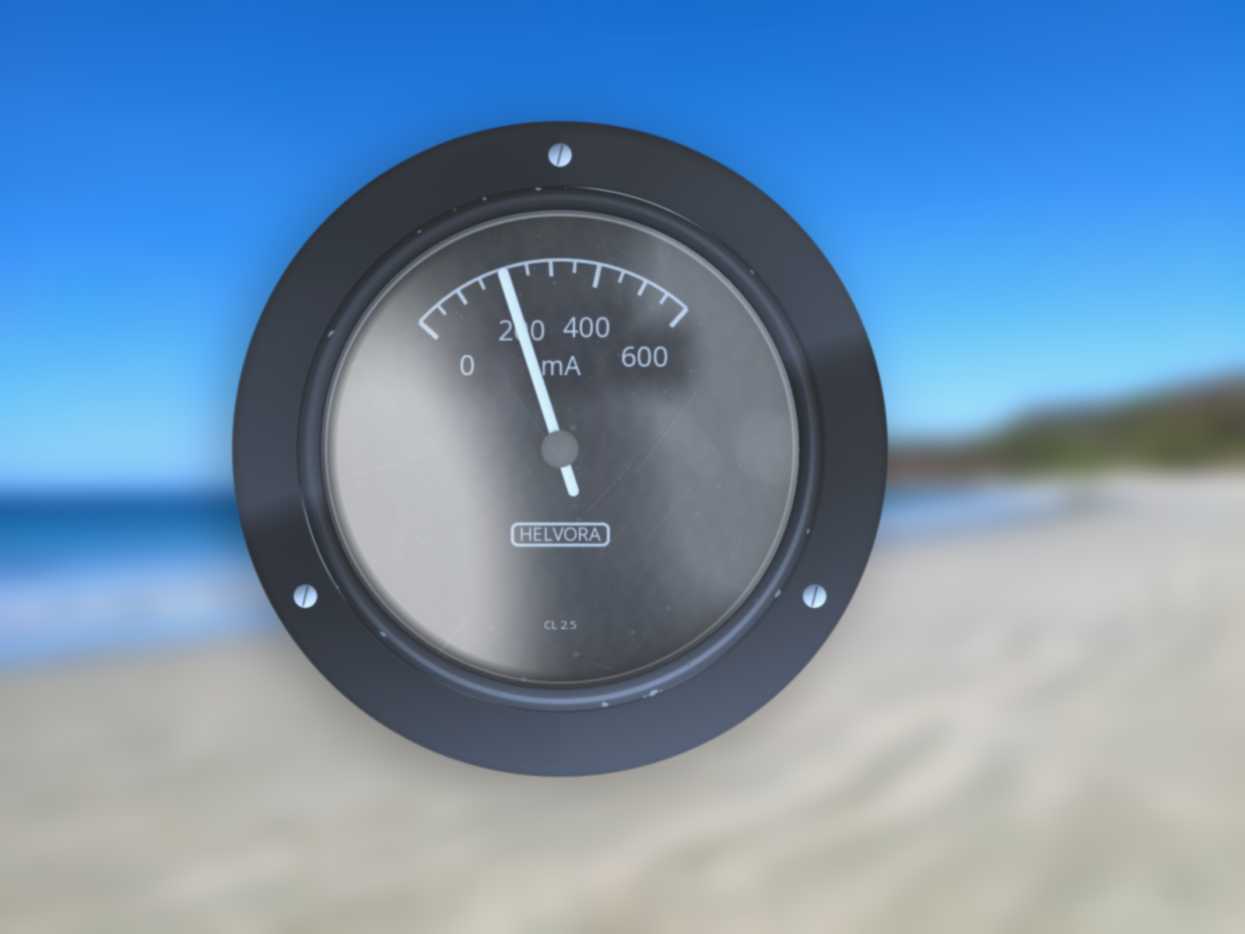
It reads 200 mA
